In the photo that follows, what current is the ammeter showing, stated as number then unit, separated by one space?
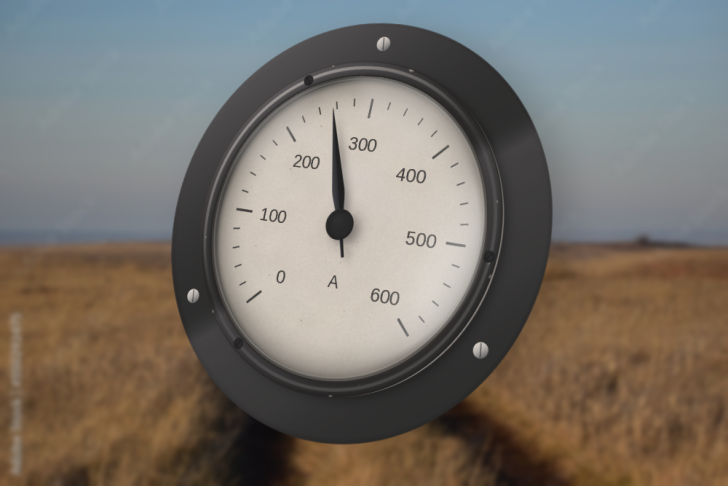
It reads 260 A
